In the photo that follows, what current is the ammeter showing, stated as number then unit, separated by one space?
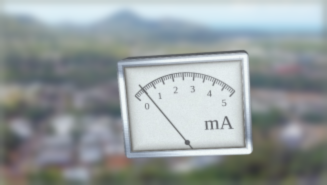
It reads 0.5 mA
